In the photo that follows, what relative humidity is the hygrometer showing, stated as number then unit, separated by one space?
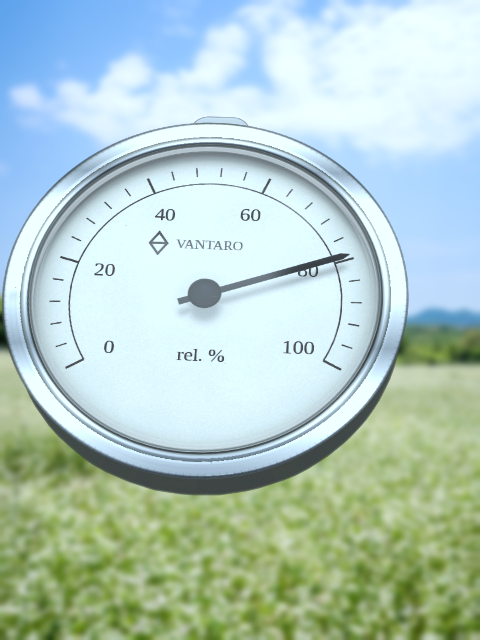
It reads 80 %
